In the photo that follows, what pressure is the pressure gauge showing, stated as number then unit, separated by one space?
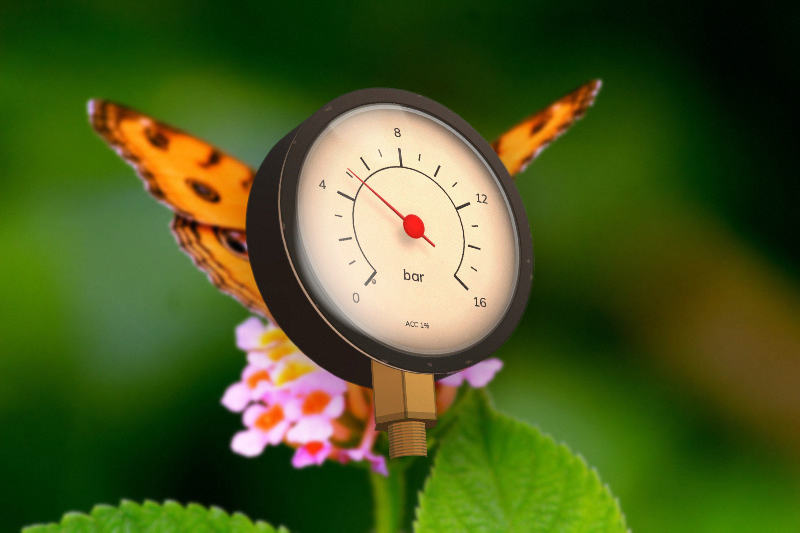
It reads 5 bar
